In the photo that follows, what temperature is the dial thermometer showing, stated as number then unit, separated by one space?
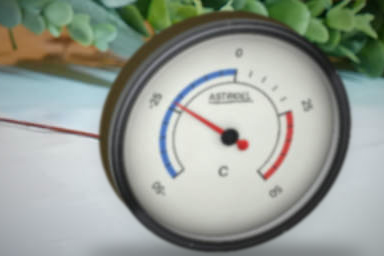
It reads -22.5 °C
